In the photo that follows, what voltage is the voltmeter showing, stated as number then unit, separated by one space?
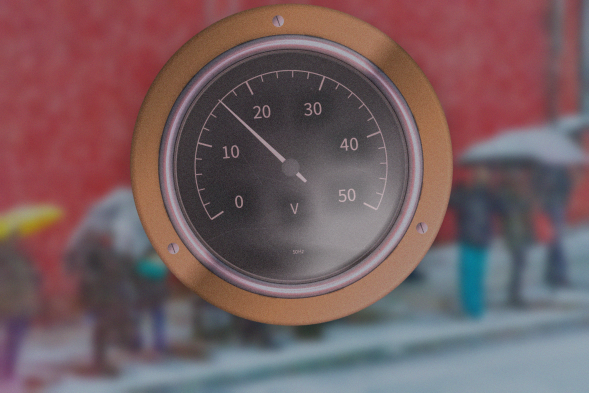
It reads 16 V
